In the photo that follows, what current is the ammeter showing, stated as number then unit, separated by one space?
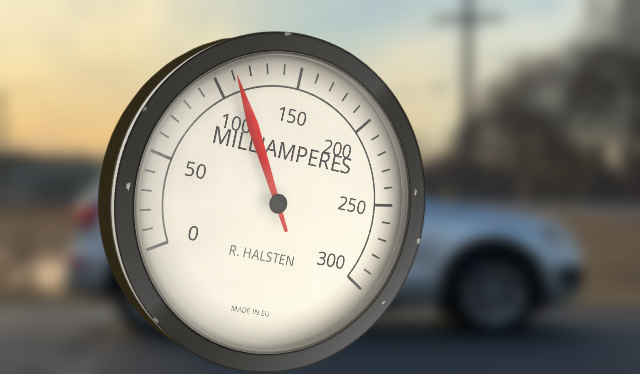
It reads 110 mA
